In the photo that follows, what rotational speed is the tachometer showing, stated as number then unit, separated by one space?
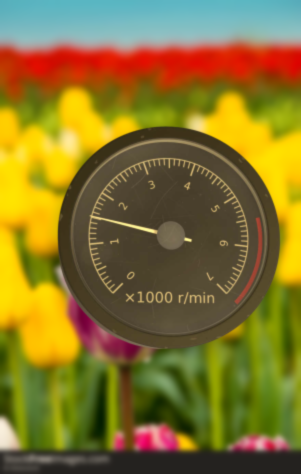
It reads 1500 rpm
